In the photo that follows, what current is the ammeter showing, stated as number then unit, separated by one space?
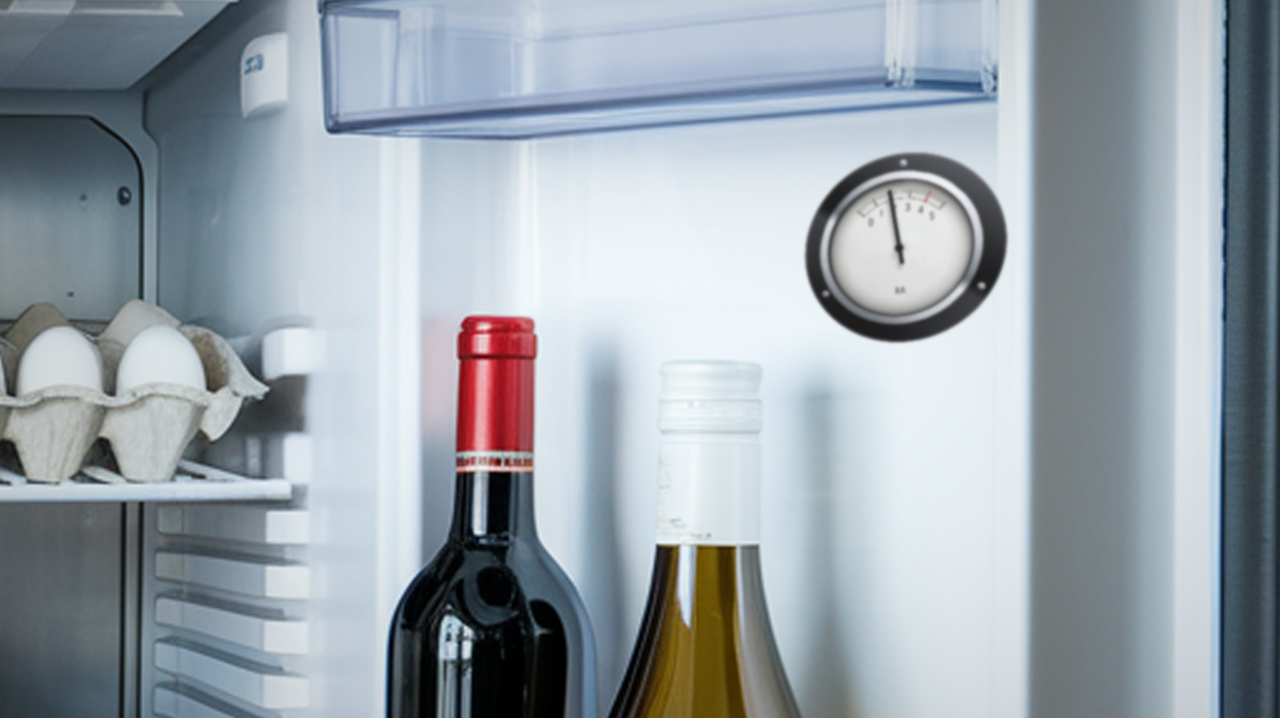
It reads 2 kA
